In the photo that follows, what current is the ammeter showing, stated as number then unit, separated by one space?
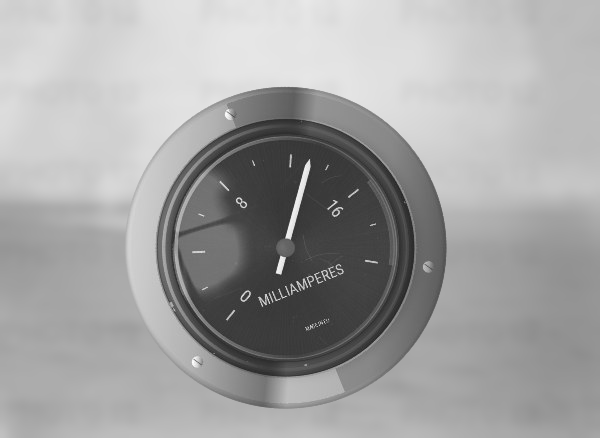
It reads 13 mA
